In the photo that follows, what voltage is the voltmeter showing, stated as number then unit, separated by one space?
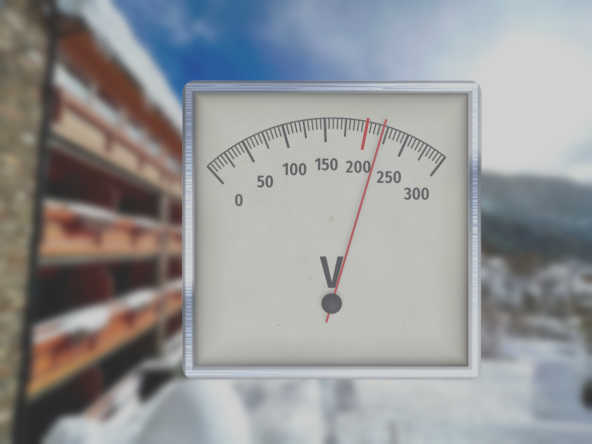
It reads 220 V
